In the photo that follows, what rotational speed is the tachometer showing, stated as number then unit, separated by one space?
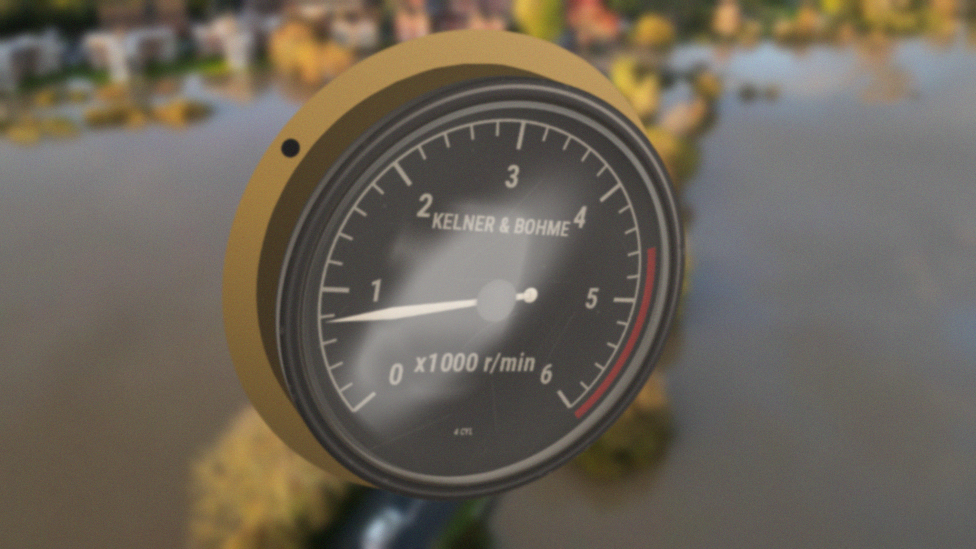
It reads 800 rpm
